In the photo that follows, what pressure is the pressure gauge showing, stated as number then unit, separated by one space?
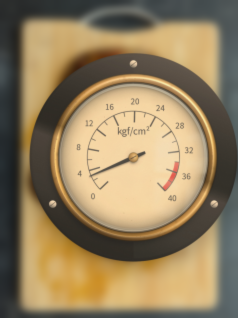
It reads 3 kg/cm²
